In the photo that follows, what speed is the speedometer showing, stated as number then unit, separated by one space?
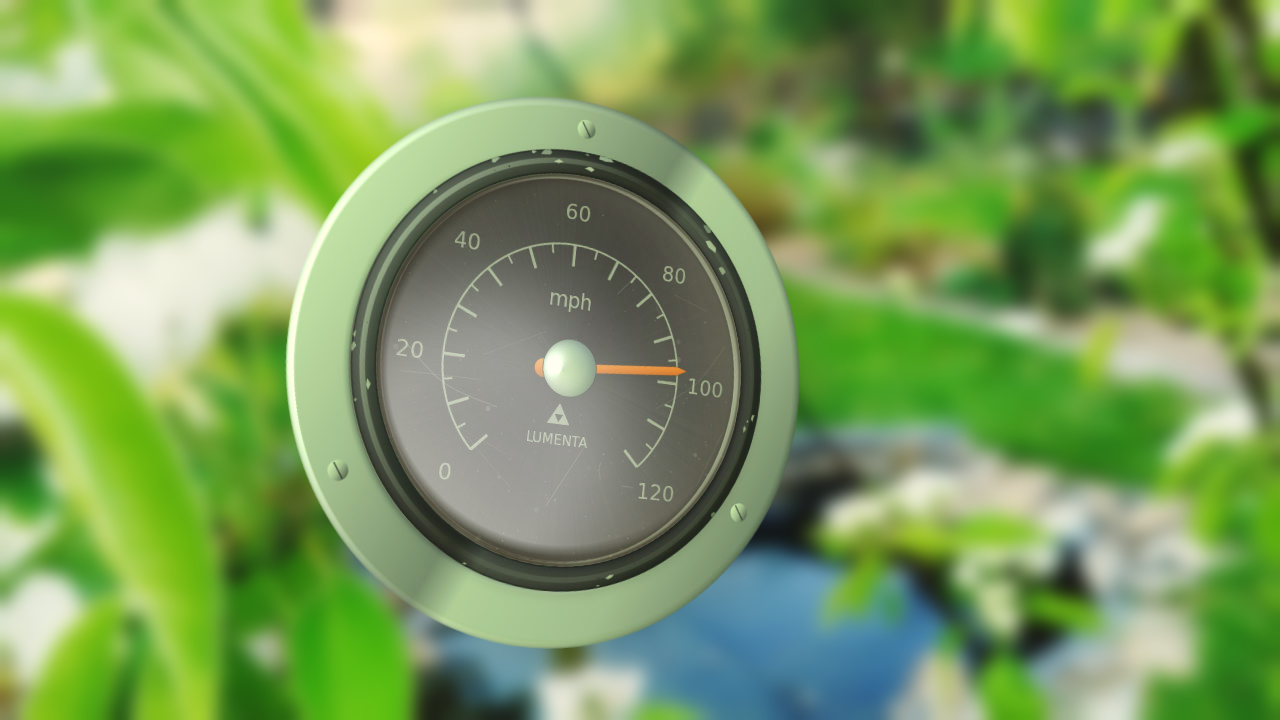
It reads 97.5 mph
